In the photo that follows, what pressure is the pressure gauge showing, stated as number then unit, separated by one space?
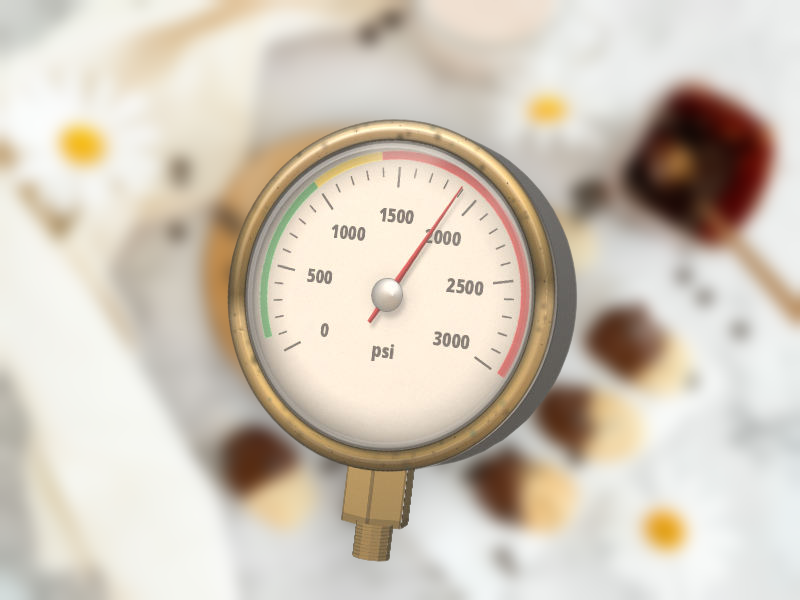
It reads 1900 psi
